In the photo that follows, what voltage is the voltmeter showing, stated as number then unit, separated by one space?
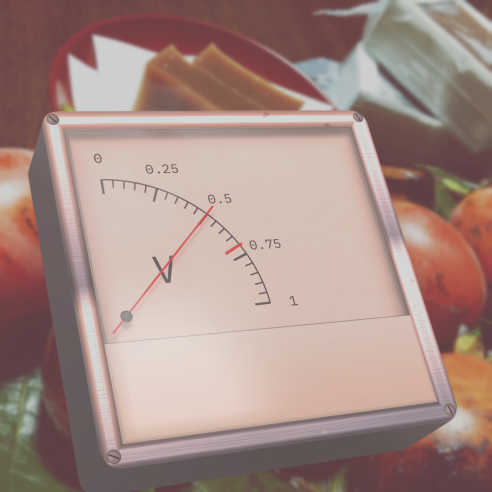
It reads 0.5 V
